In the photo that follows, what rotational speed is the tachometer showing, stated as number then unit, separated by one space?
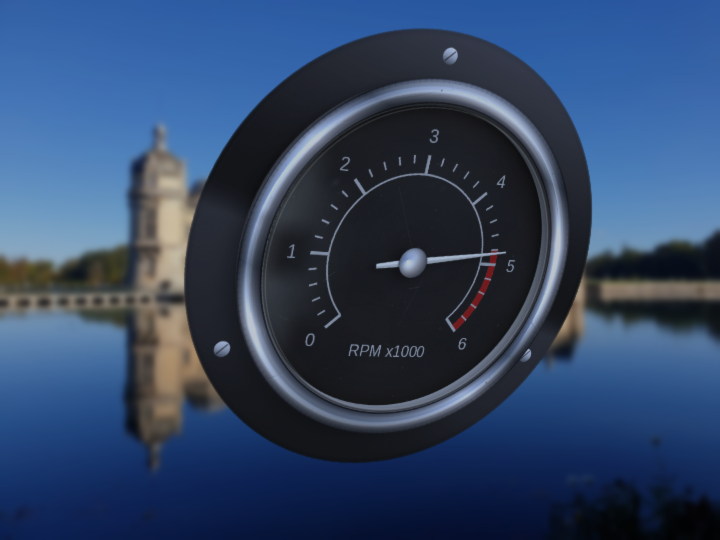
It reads 4800 rpm
